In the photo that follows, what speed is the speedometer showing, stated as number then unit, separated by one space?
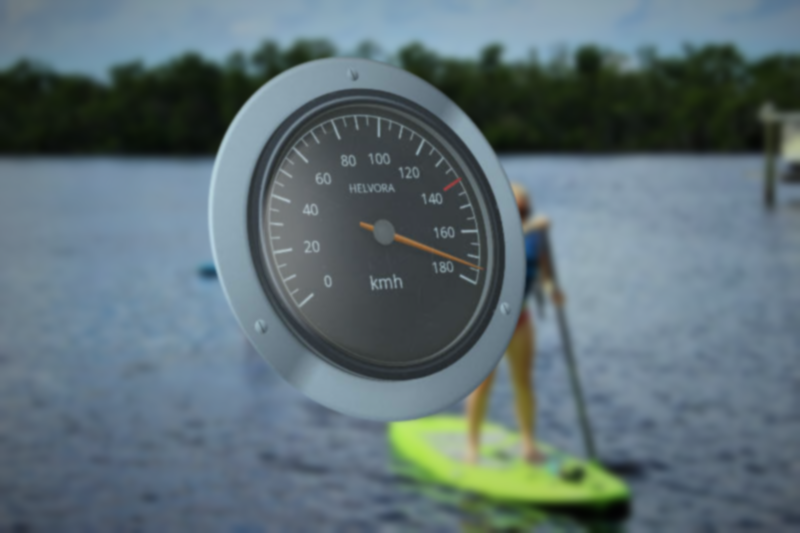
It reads 175 km/h
